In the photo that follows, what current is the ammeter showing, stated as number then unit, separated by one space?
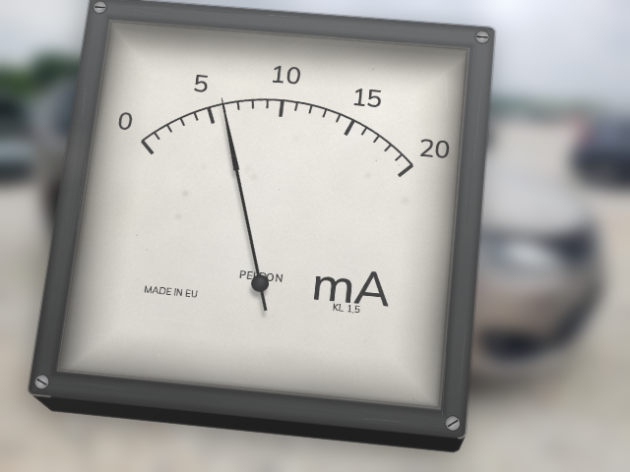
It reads 6 mA
